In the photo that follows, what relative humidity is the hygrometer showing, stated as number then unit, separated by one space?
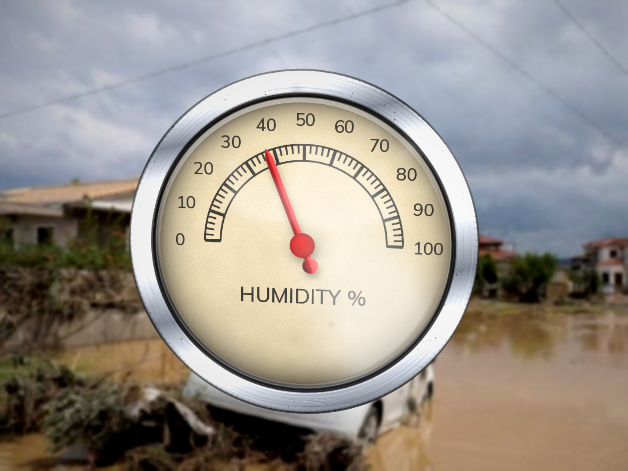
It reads 38 %
